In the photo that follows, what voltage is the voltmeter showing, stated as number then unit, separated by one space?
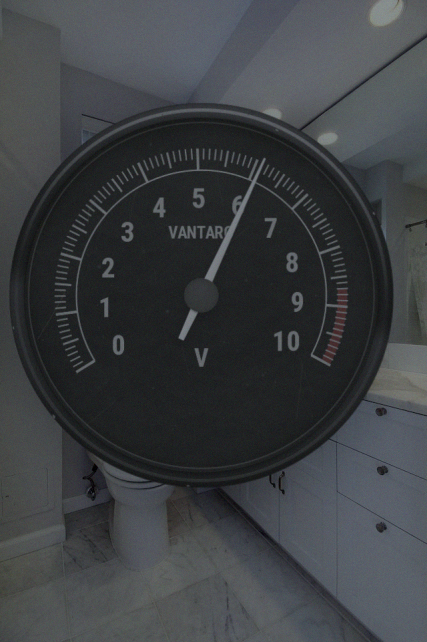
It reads 6.1 V
